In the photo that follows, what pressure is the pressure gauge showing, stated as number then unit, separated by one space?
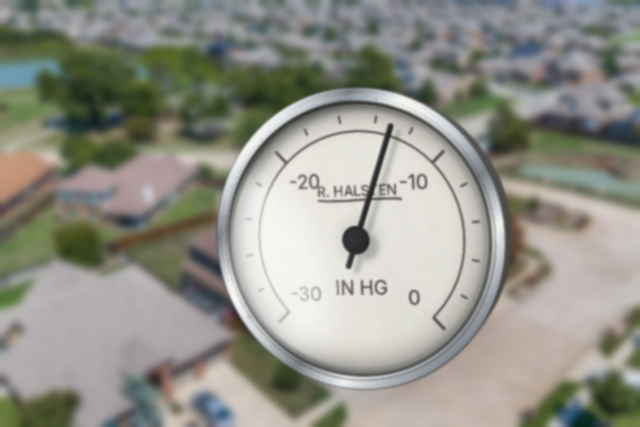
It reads -13 inHg
